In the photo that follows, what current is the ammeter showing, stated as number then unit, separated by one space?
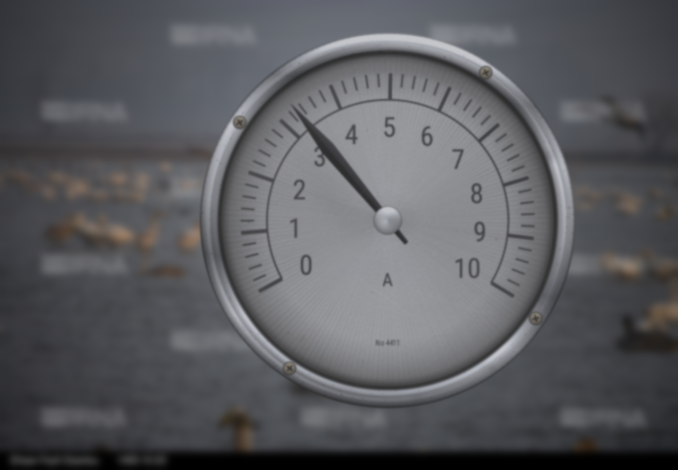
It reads 3.3 A
